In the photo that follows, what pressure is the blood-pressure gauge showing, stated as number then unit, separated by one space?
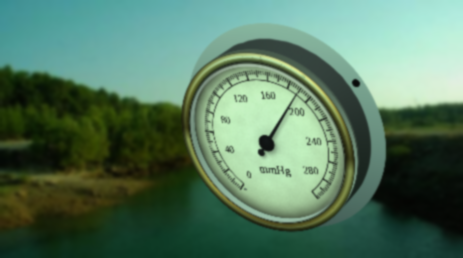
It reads 190 mmHg
